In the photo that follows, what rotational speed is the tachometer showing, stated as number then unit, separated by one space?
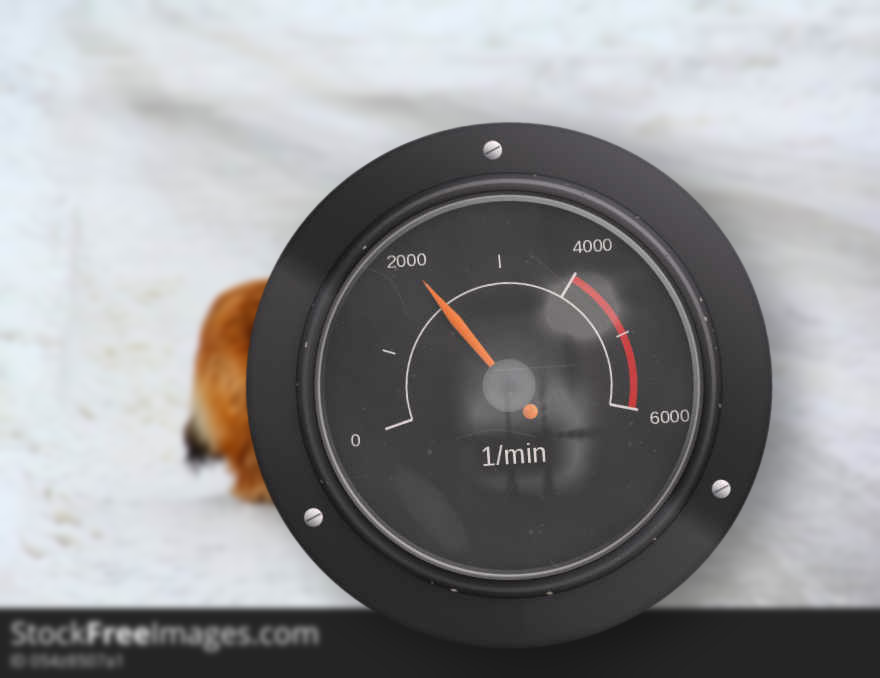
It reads 2000 rpm
